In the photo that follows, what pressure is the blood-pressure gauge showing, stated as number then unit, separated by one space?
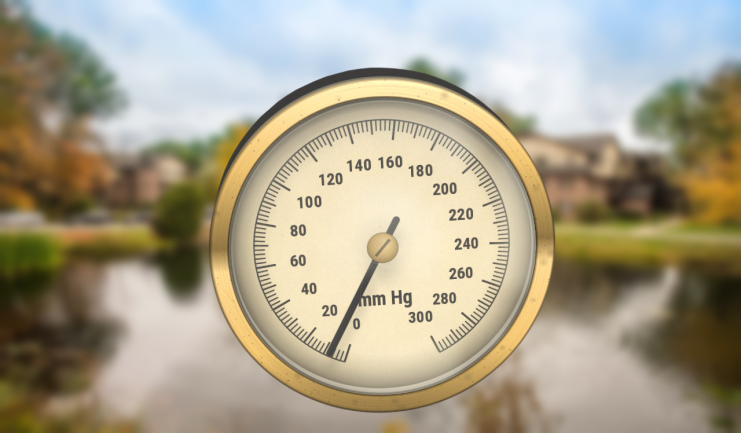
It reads 8 mmHg
